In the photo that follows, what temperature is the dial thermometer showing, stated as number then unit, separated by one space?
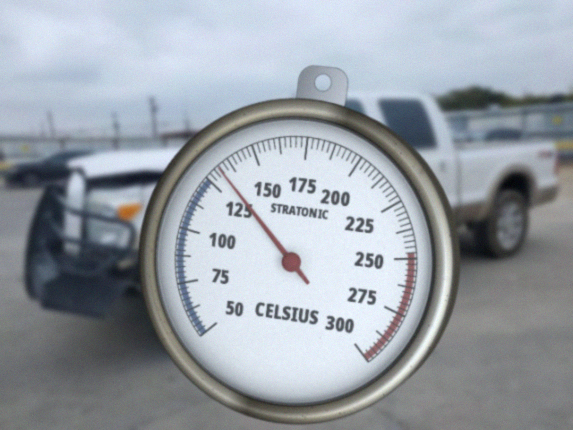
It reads 132.5 °C
